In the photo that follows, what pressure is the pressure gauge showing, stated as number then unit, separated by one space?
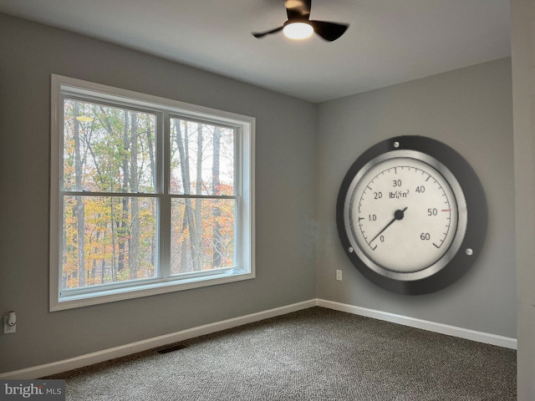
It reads 2 psi
